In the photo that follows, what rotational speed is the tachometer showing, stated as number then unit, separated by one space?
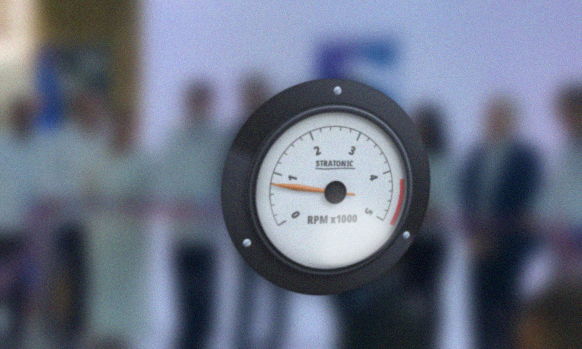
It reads 800 rpm
